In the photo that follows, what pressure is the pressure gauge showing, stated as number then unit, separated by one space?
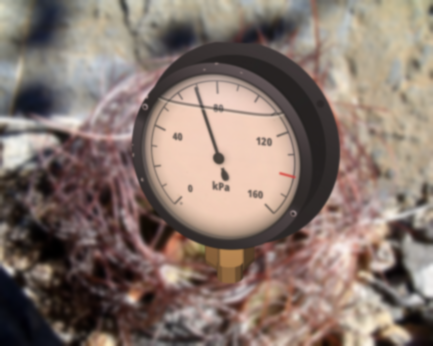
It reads 70 kPa
